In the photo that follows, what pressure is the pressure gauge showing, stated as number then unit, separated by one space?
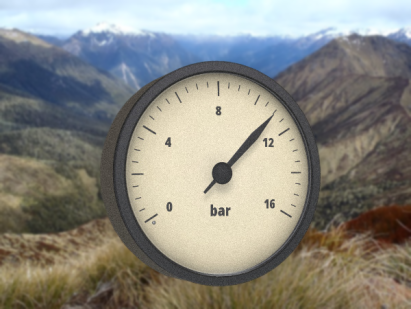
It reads 11 bar
